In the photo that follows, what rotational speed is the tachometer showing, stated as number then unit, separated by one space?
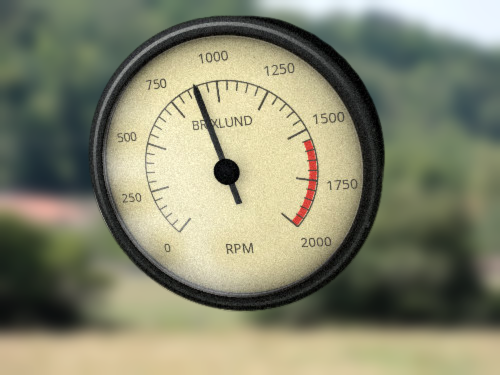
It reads 900 rpm
